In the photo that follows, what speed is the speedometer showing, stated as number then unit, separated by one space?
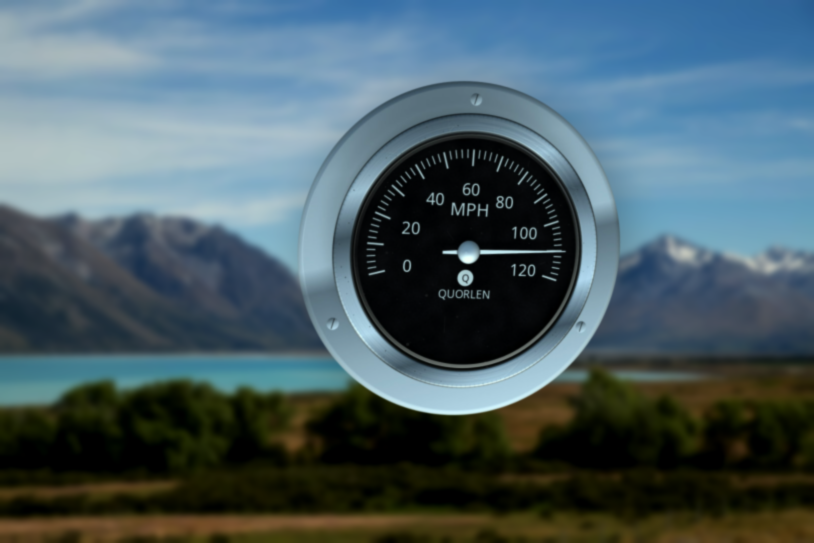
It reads 110 mph
